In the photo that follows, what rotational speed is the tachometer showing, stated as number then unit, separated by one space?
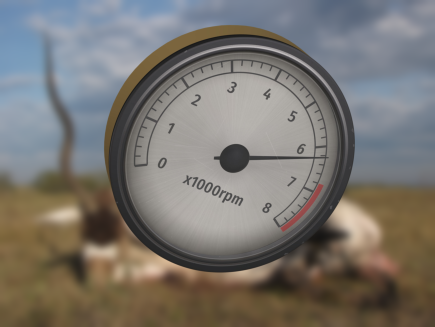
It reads 6200 rpm
